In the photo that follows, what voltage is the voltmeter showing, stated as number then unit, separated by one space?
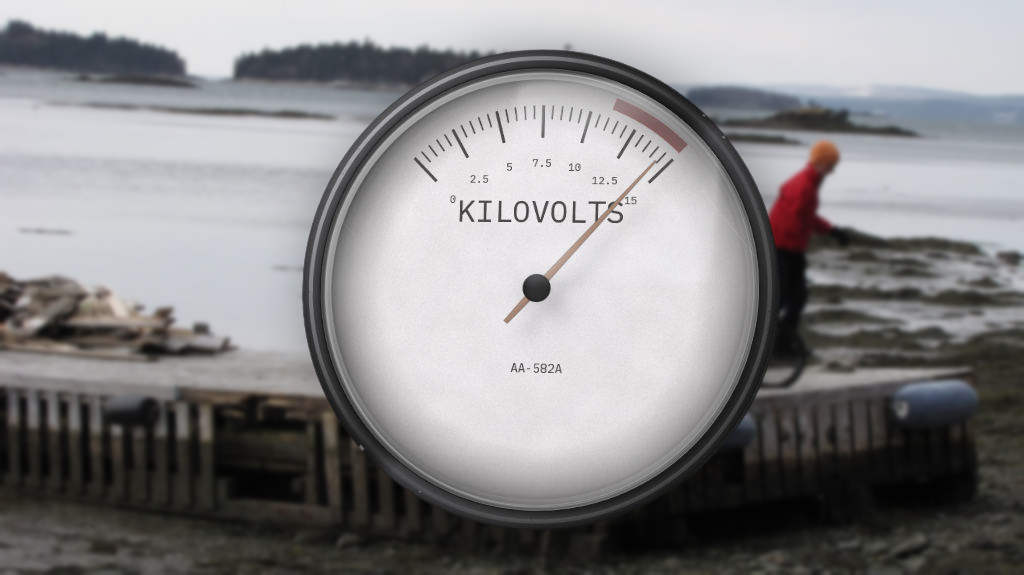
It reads 14.5 kV
